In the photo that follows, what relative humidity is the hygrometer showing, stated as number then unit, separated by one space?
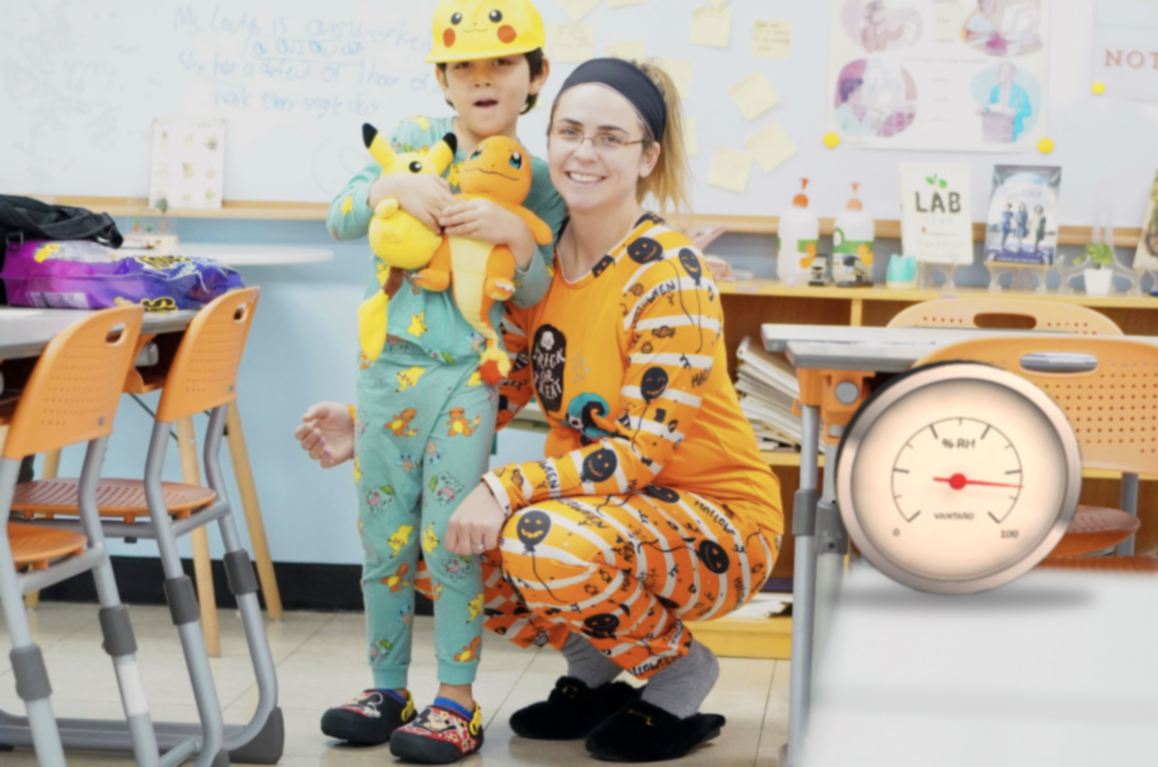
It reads 85 %
